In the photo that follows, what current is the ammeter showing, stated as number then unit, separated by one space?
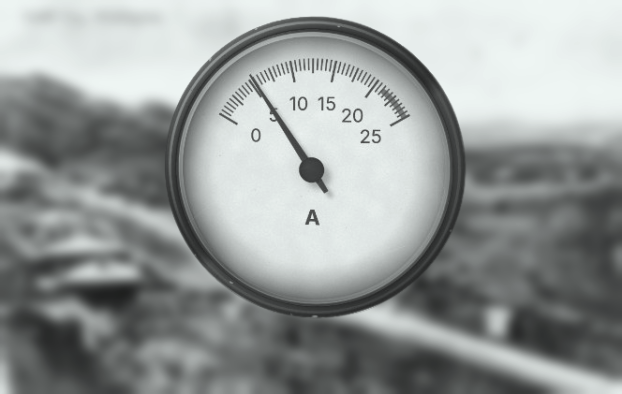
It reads 5.5 A
